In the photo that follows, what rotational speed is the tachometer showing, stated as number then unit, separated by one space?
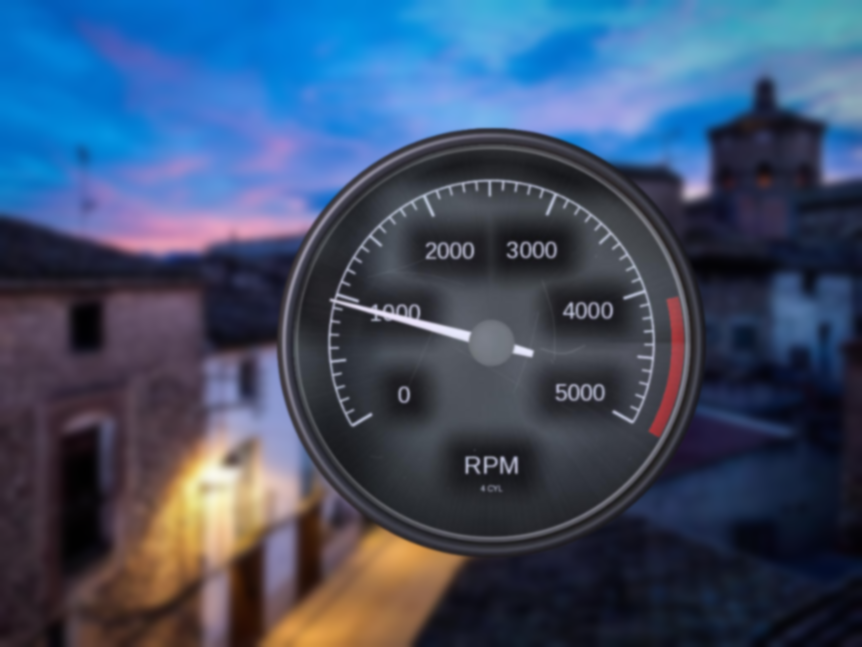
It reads 950 rpm
